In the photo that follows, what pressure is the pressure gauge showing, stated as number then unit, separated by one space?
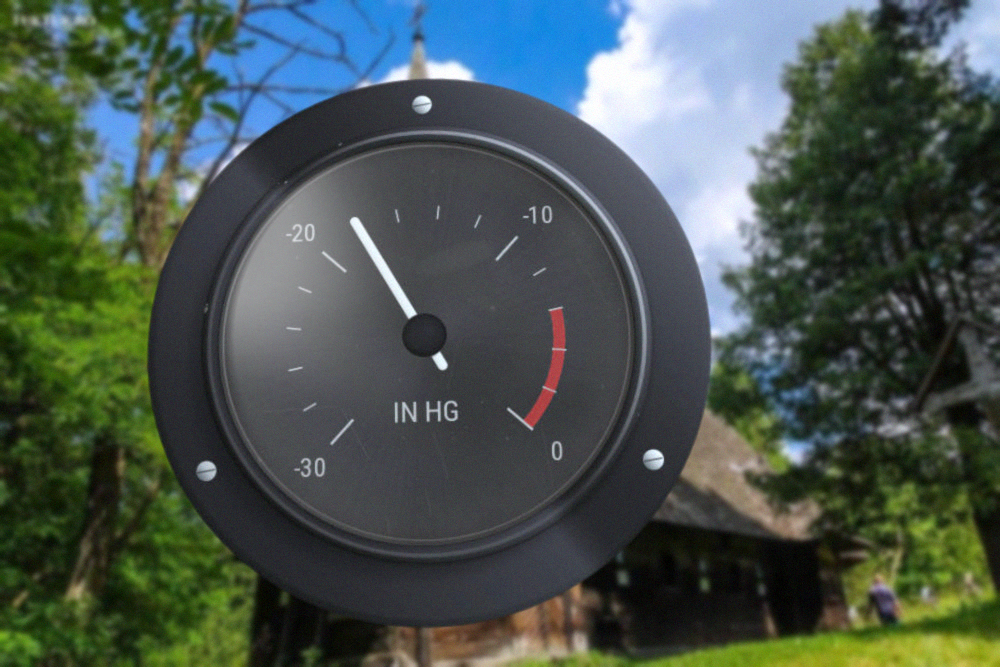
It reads -18 inHg
